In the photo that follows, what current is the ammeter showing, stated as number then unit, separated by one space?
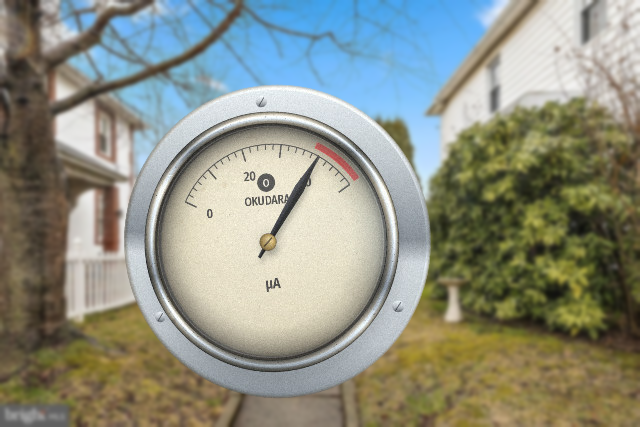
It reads 40 µA
